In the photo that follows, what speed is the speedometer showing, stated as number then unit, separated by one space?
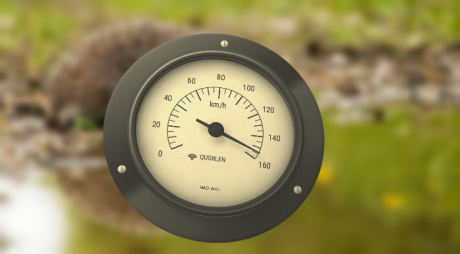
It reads 155 km/h
